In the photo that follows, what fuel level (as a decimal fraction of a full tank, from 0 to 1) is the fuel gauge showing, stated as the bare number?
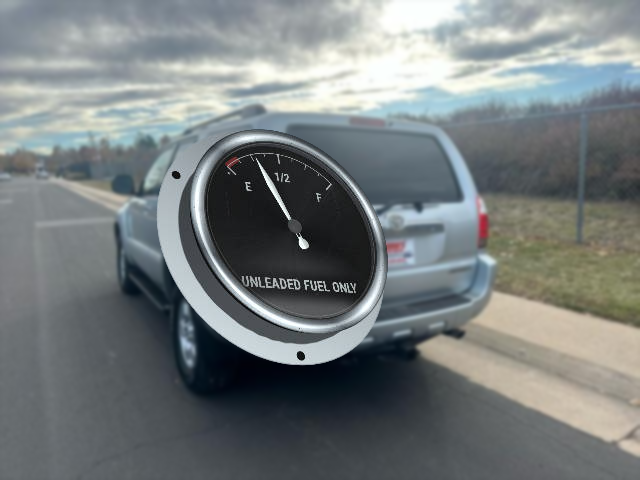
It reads 0.25
